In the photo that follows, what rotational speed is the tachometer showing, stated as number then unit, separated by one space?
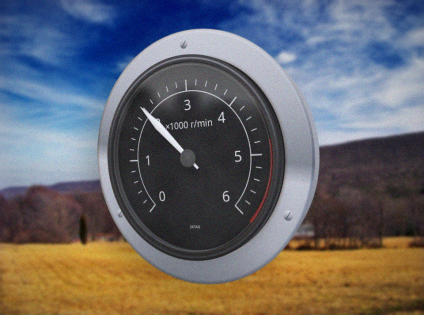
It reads 2000 rpm
